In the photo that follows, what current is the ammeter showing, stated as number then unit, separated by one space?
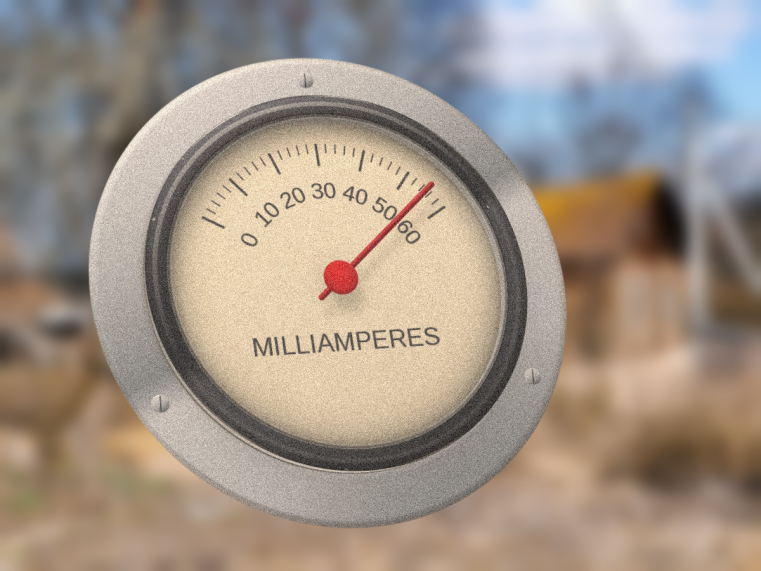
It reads 55 mA
